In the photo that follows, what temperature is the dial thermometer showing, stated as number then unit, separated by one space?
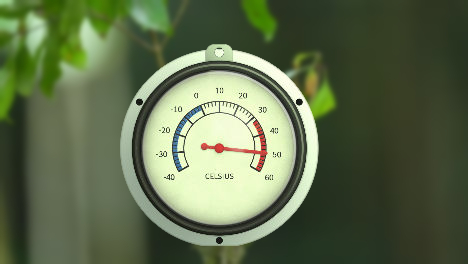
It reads 50 °C
